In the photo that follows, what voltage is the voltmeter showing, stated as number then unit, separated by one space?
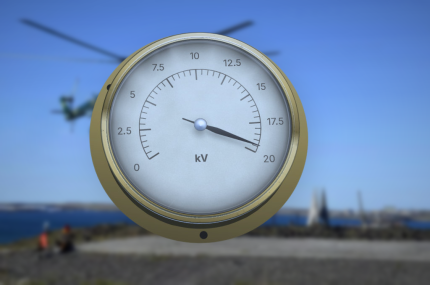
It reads 19.5 kV
